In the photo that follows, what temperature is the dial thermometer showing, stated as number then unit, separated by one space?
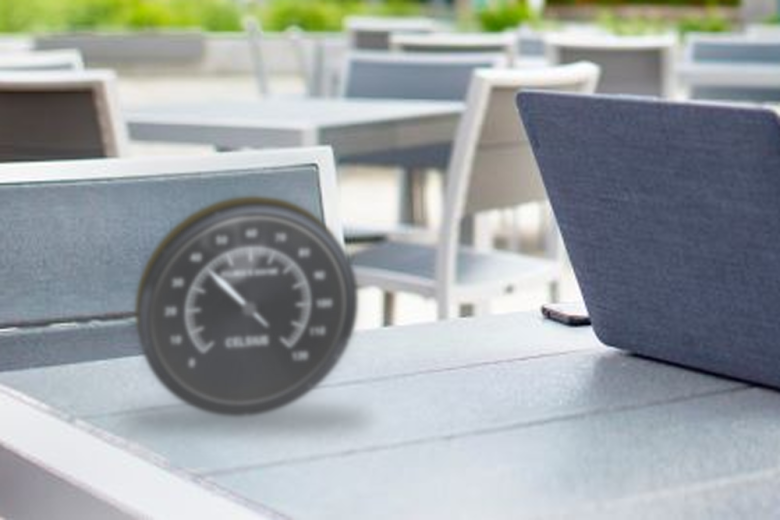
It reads 40 °C
